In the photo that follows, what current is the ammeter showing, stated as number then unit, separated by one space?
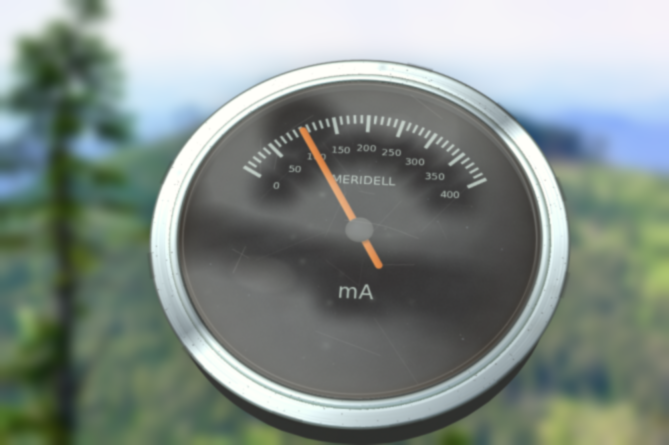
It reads 100 mA
